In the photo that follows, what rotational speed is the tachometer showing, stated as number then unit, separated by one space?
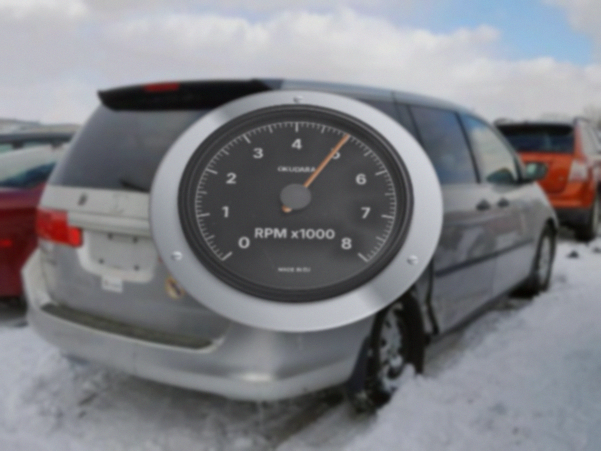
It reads 5000 rpm
